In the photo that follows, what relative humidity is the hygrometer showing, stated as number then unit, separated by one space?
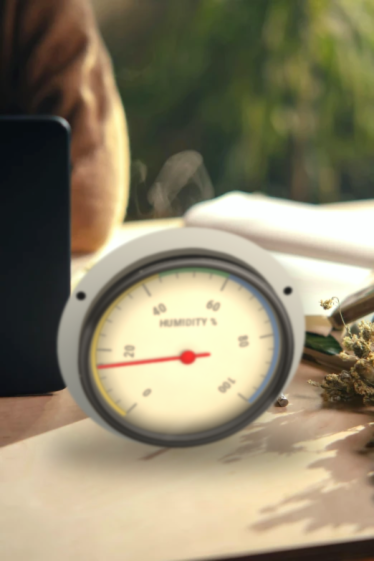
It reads 16 %
